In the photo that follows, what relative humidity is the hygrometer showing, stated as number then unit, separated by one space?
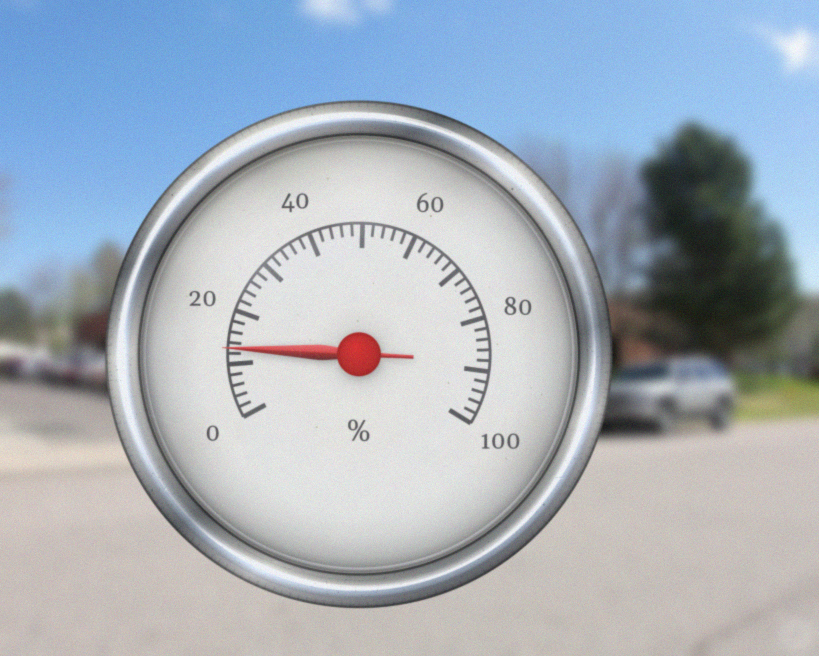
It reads 13 %
